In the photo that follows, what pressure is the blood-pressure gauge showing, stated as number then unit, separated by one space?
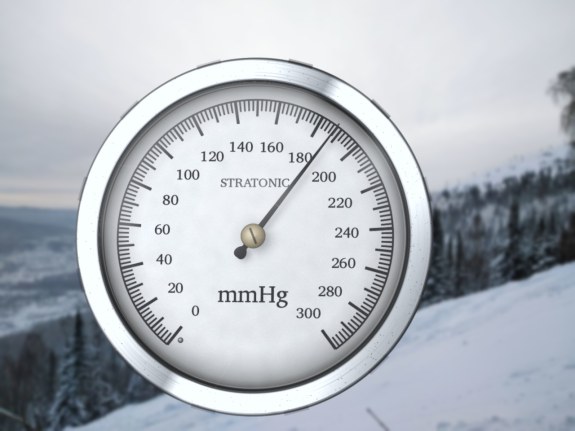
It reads 188 mmHg
